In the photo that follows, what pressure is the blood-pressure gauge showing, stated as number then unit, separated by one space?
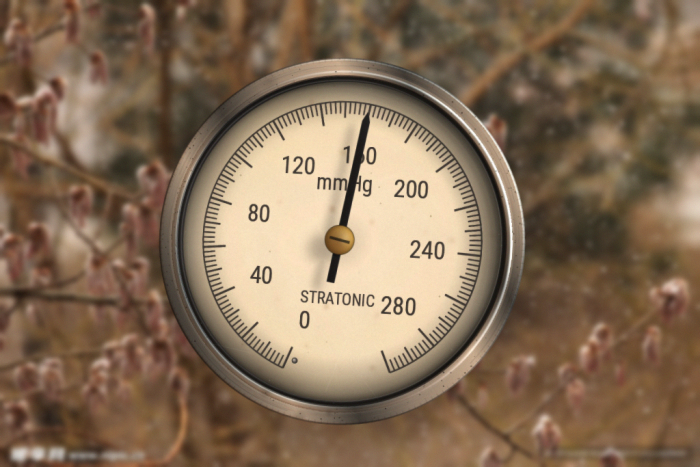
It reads 160 mmHg
